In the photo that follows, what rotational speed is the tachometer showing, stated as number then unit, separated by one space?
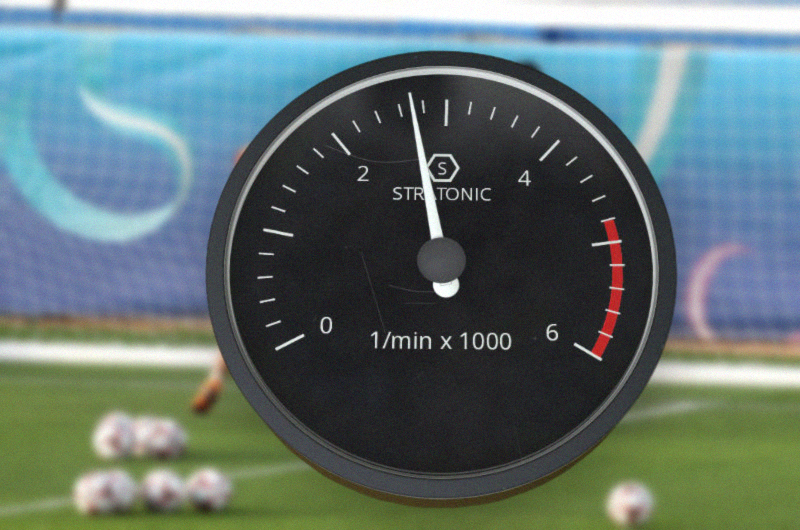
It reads 2700 rpm
